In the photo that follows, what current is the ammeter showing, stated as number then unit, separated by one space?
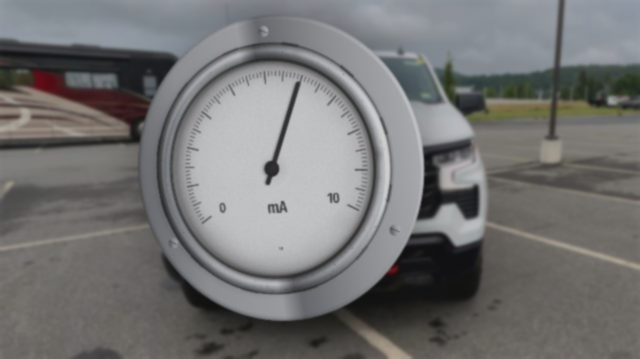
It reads 6 mA
